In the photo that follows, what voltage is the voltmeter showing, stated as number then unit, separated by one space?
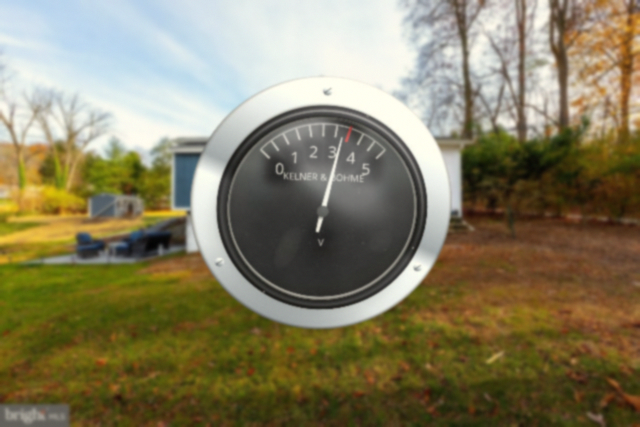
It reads 3.25 V
